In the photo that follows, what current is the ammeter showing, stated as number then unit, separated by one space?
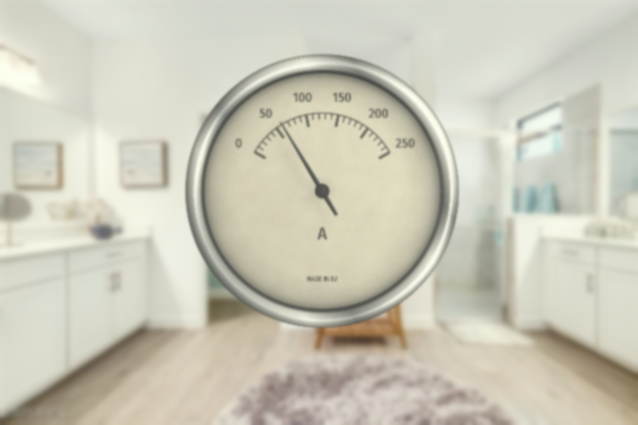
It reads 60 A
